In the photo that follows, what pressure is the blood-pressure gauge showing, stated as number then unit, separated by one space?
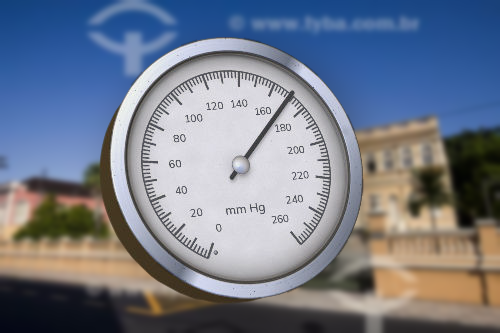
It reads 170 mmHg
